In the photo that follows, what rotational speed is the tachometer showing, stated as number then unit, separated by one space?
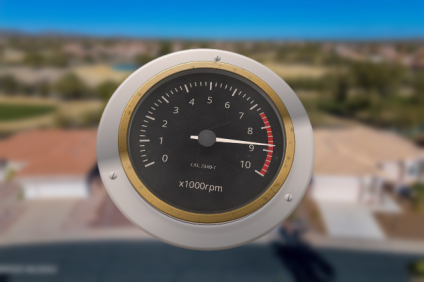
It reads 8800 rpm
